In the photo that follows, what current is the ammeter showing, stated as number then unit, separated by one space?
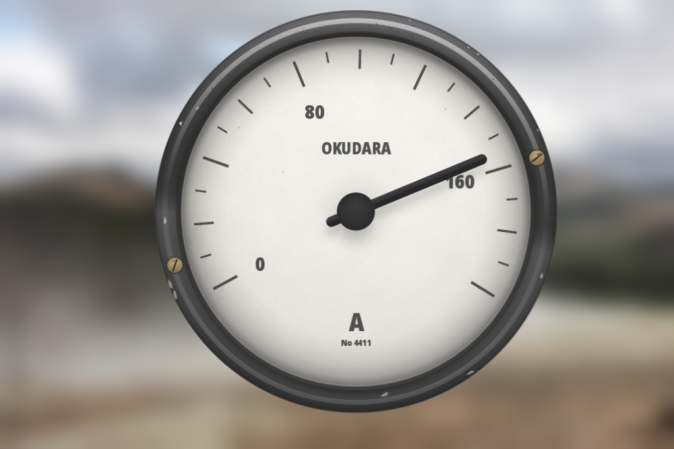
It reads 155 A
